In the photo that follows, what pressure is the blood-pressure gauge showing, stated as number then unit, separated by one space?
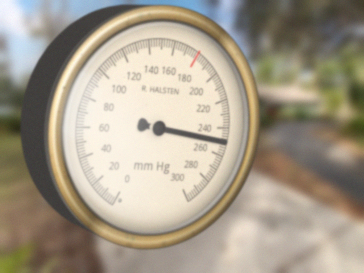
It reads 250 mmHg
